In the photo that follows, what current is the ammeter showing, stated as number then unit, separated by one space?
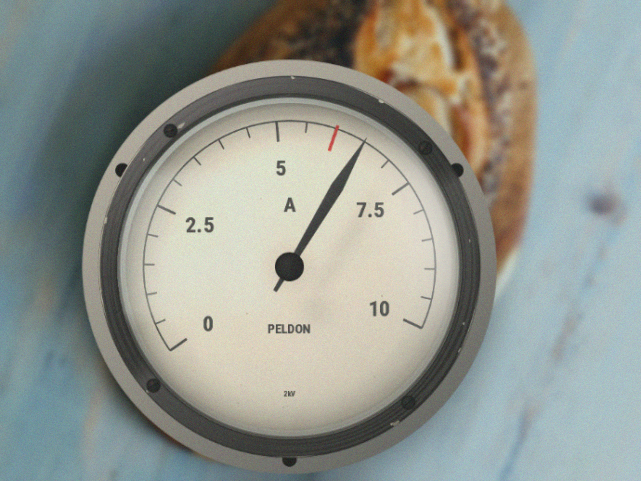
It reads 6.5 A
